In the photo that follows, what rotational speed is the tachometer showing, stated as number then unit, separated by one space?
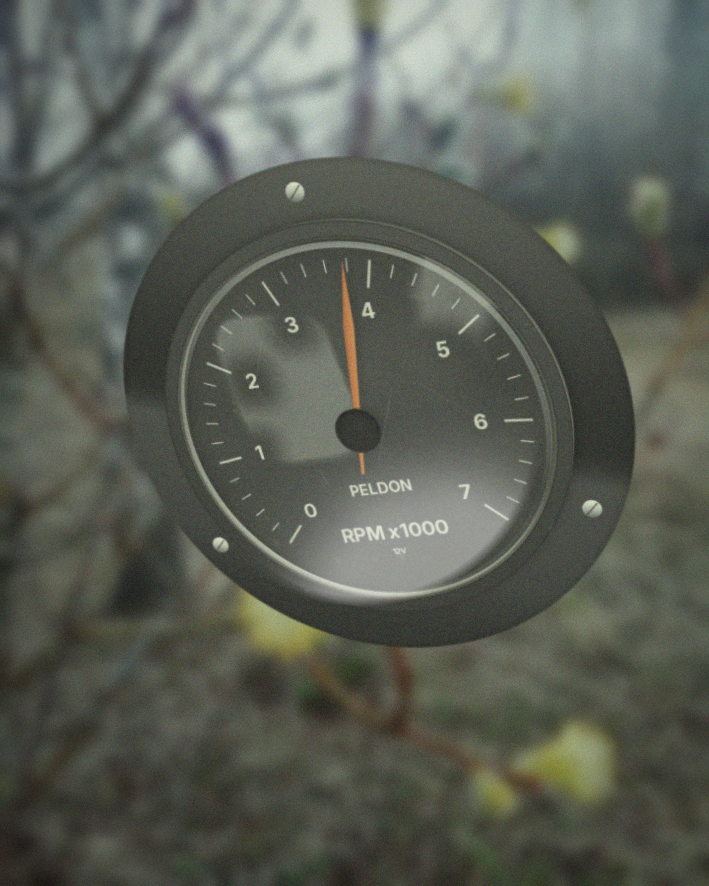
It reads 3800 rpm
